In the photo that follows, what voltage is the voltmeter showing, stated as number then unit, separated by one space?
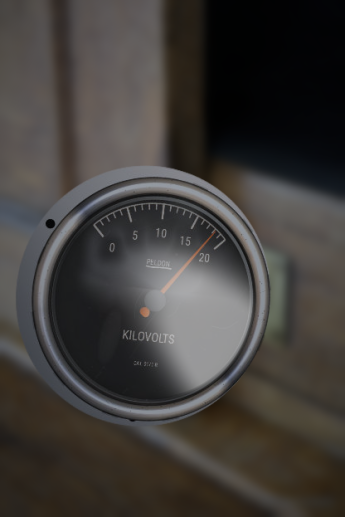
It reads 18 kV
